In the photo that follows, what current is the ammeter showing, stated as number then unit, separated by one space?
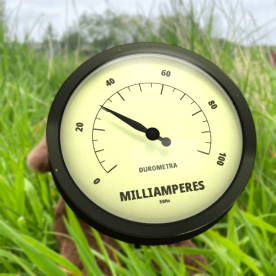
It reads 30 mA
